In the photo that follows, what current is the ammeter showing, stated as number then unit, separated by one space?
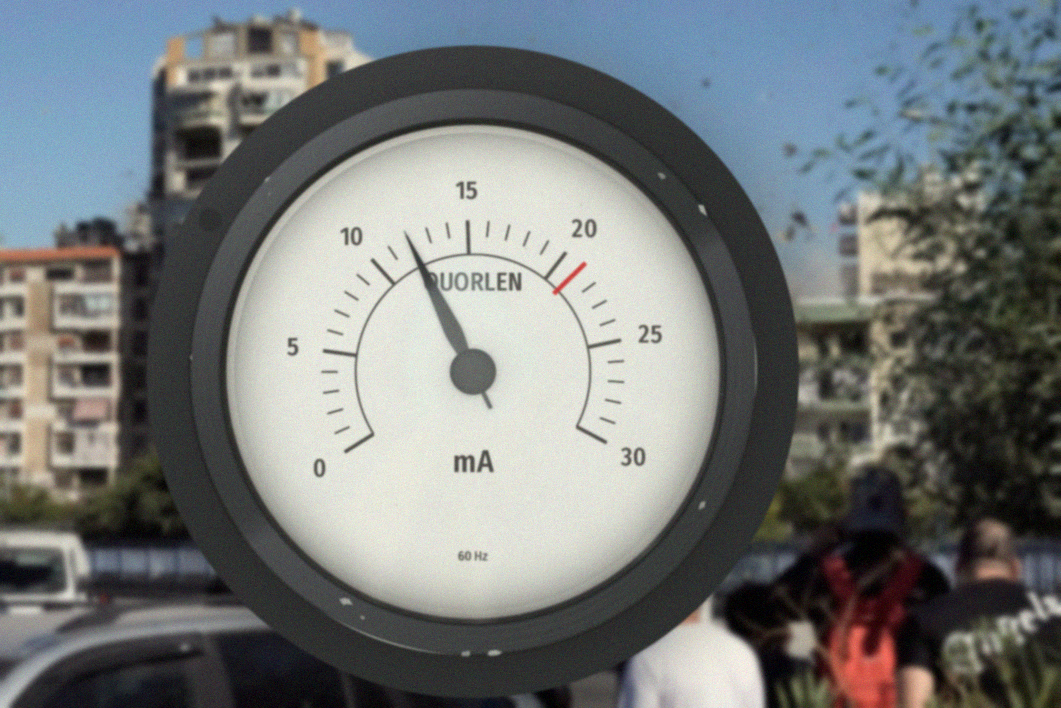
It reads 12 mA
